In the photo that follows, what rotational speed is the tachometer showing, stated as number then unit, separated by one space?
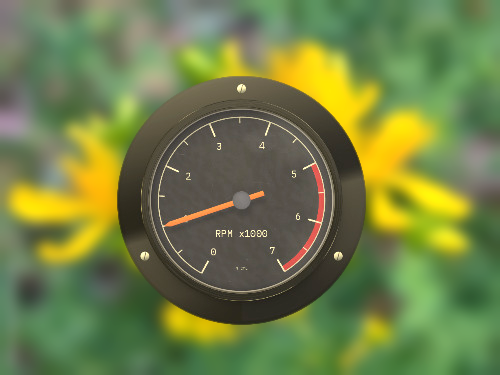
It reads 1000 rpm
